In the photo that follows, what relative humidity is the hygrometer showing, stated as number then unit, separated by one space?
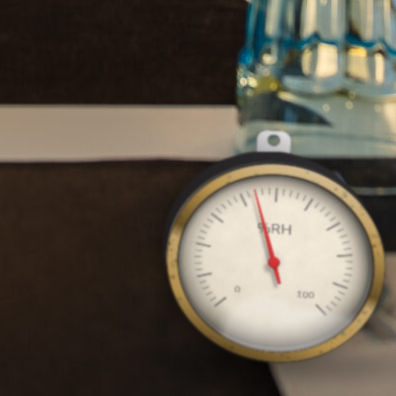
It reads 44 %
